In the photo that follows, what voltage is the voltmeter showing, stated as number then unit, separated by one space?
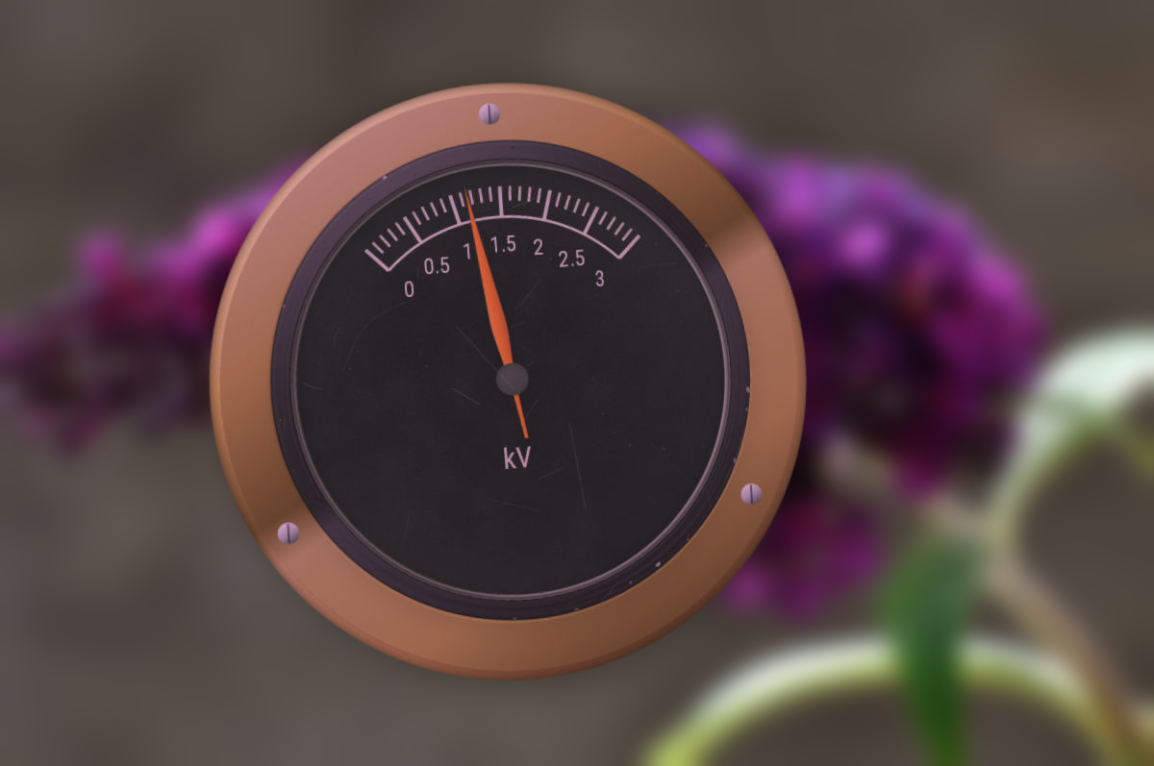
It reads 1.15 kV
